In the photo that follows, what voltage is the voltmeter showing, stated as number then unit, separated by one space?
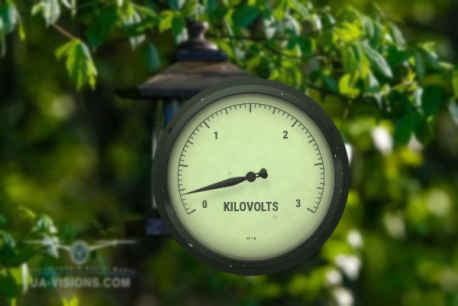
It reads 0.2 kV
